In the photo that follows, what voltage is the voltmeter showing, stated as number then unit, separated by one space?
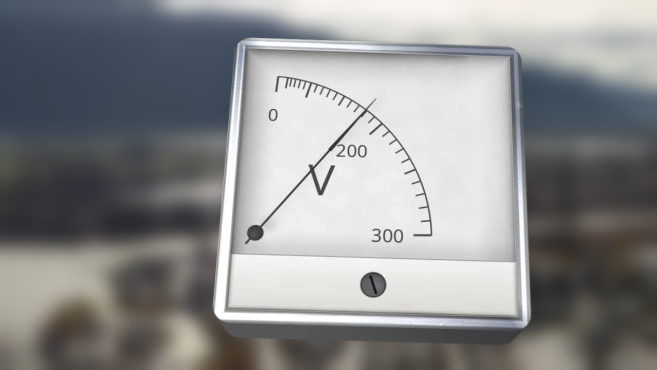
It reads 180 V
